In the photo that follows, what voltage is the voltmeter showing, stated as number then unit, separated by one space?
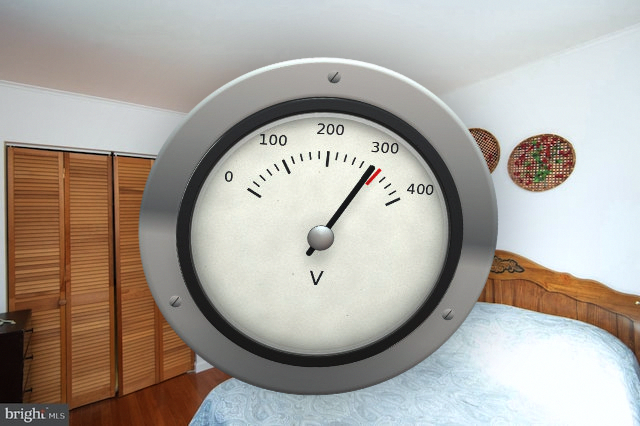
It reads 300 V
